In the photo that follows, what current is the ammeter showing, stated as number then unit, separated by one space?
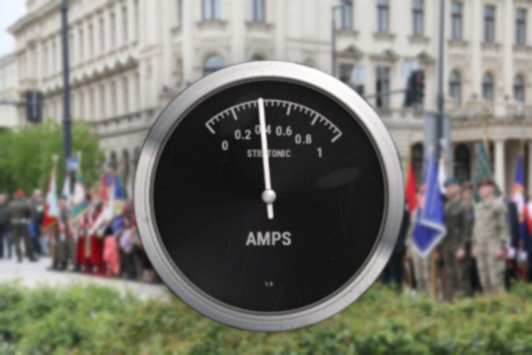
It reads 0.4 A
